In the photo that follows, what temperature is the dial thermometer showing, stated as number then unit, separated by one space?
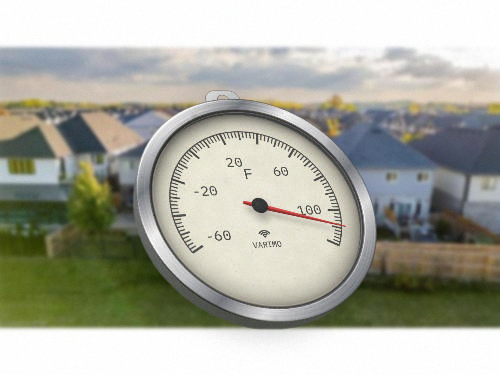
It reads 110 °F
